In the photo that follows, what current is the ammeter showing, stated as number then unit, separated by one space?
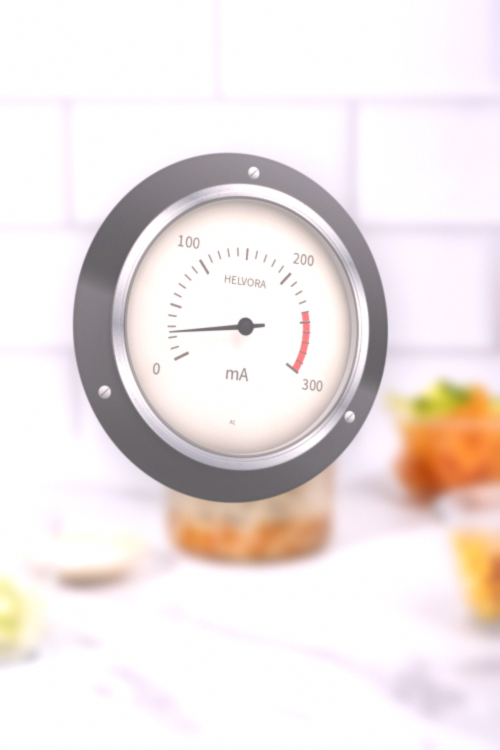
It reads 25 mA
